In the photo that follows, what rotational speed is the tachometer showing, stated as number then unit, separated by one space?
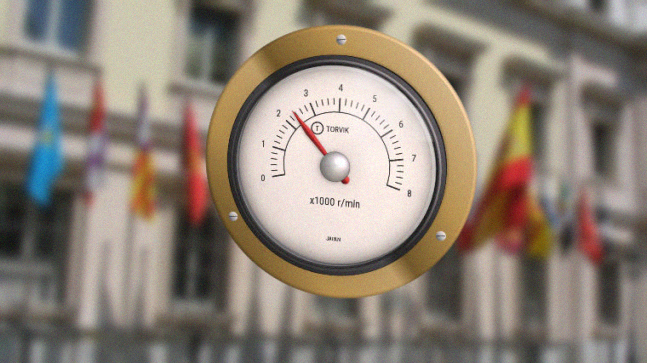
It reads 2400 rpm
